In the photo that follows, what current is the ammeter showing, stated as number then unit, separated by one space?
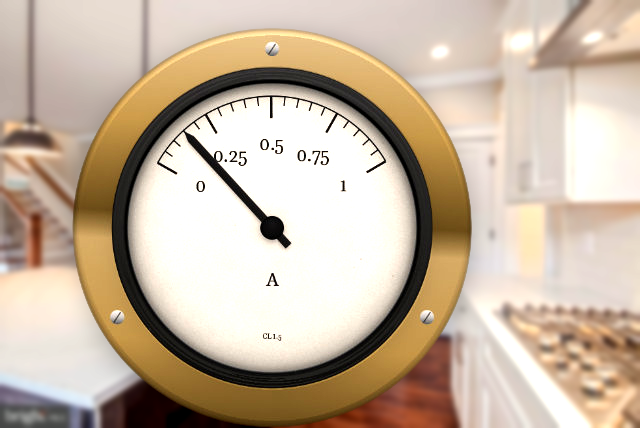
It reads 0.15 A
